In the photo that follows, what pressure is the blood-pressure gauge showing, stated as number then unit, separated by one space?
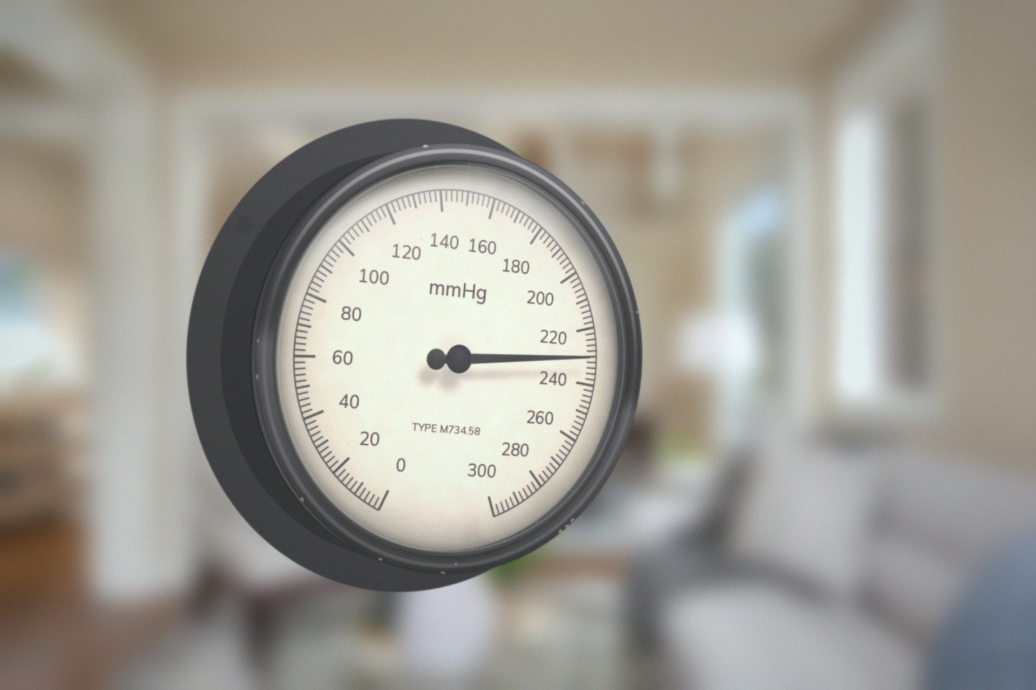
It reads 230 mmHg
